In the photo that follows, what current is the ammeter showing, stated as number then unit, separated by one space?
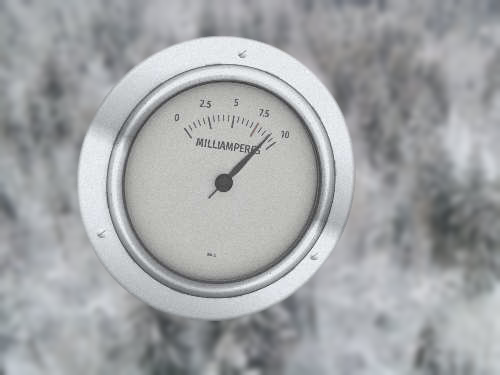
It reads 9 mA
